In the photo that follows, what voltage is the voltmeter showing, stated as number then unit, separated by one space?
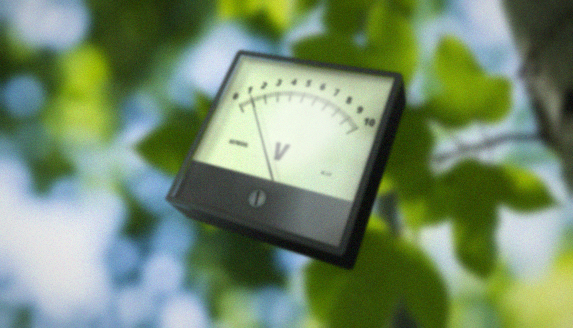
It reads 1 V
